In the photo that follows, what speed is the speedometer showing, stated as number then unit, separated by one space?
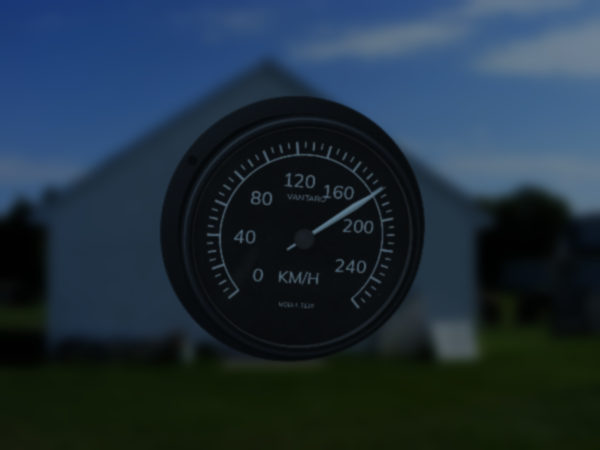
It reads 180 km/h
